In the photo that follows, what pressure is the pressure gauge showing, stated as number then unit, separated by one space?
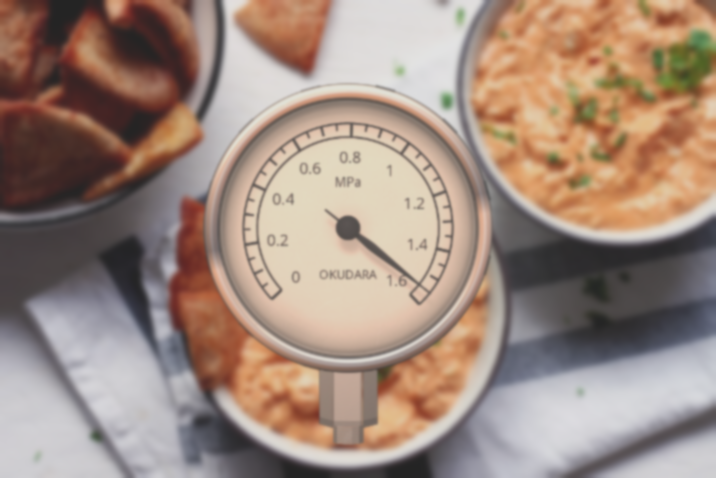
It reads 1.55 MPa
